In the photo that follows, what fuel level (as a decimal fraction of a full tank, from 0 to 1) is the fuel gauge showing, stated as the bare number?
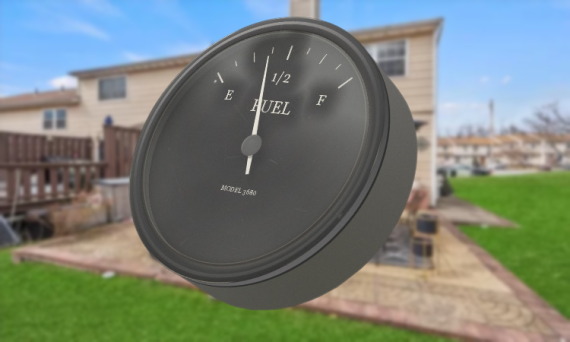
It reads 0.375
